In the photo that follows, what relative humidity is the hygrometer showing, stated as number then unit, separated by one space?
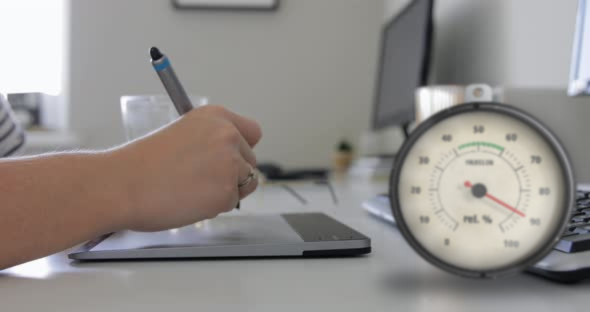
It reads 90 %
